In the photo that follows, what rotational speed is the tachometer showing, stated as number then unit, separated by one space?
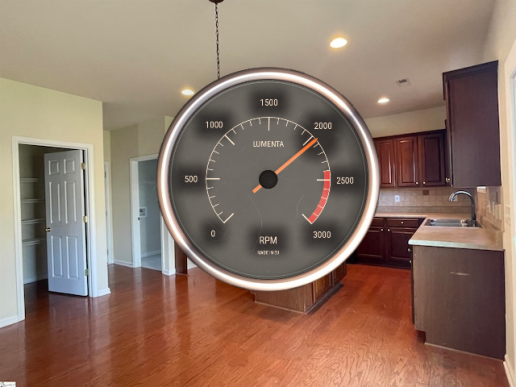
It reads 2050 rpm
